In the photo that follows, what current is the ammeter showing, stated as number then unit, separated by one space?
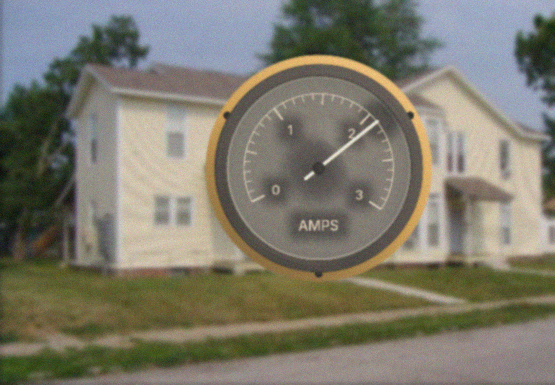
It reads 2.1 A
